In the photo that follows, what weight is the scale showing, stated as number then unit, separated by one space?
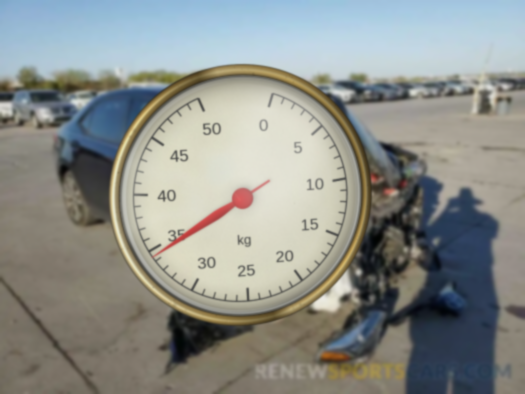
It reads 34.5 kg
